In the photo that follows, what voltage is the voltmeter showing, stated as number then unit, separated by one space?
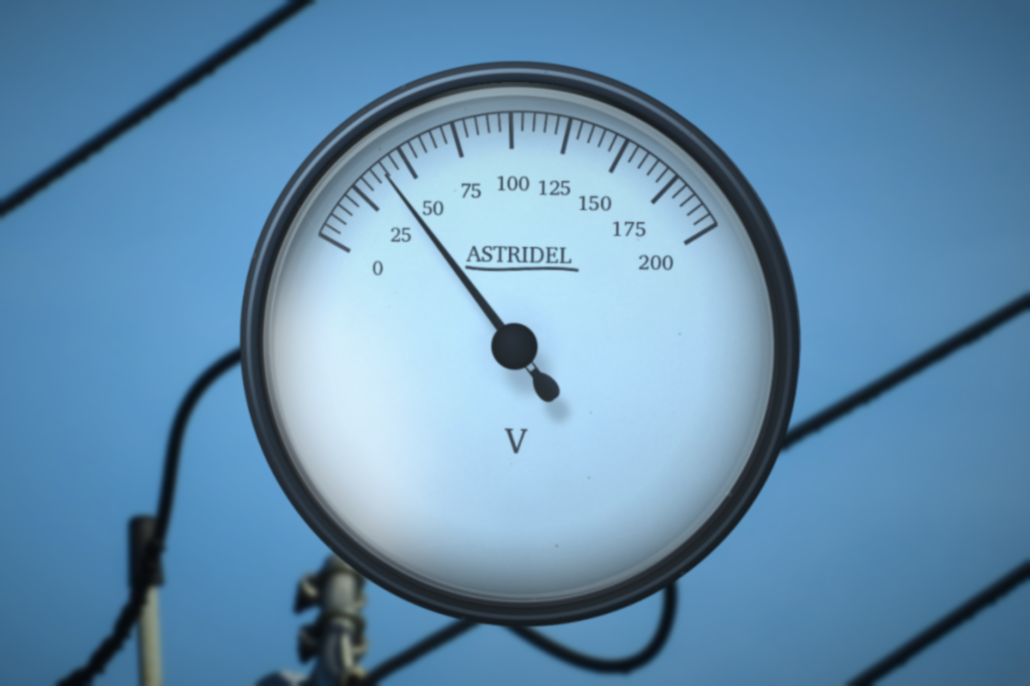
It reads 40 V
